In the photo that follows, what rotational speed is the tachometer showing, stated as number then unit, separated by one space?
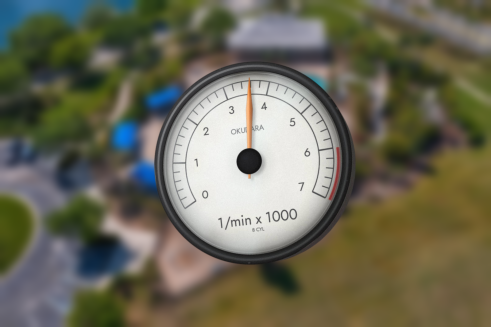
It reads 3600 rpm
